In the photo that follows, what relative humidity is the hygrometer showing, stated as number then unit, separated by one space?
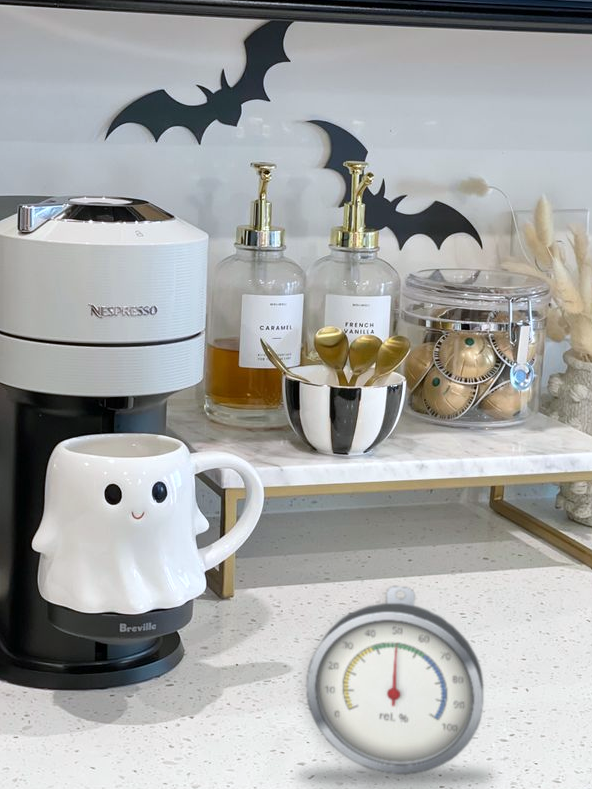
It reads 50 %
